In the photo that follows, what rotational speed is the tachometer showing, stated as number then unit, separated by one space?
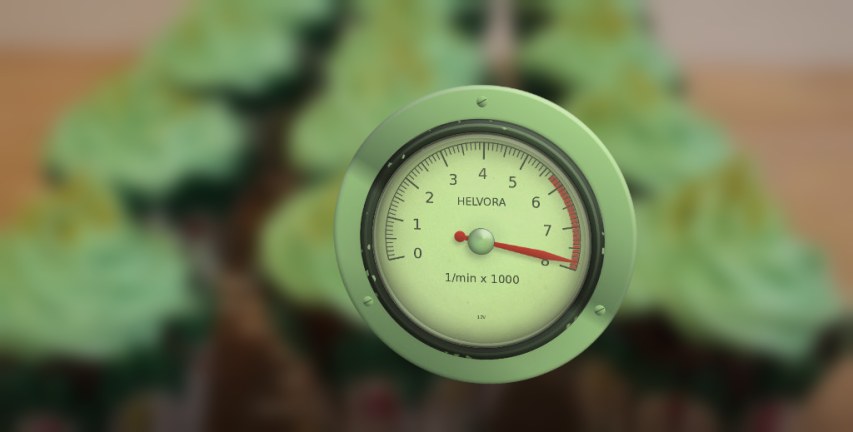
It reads 7800 rpm
